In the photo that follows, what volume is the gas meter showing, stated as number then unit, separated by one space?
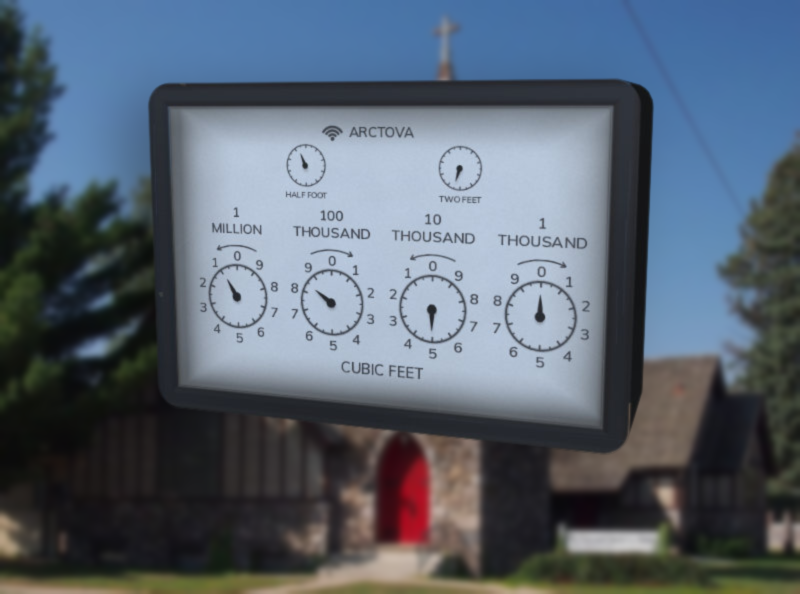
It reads 85000 ft³
